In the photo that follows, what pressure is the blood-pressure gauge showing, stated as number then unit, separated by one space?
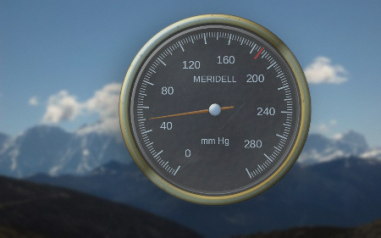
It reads 50 mmHg
